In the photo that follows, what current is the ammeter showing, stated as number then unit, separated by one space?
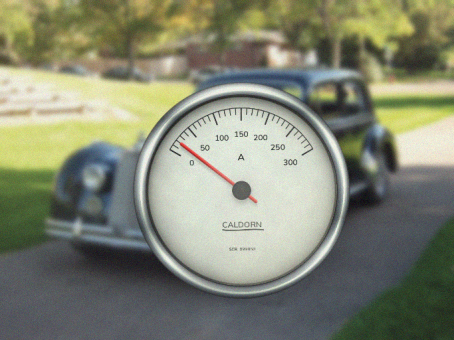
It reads 20 A
